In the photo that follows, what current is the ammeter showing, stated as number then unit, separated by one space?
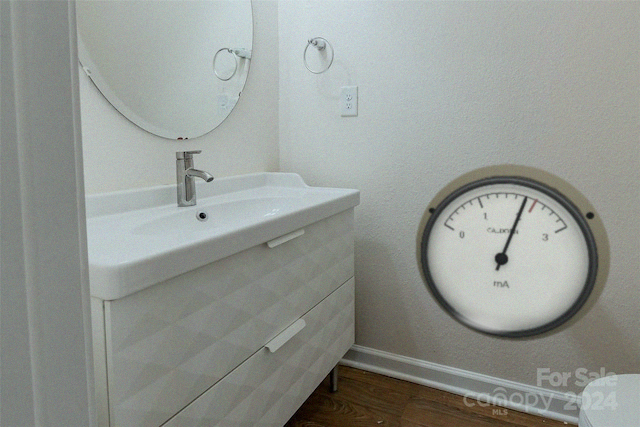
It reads 2 mA
